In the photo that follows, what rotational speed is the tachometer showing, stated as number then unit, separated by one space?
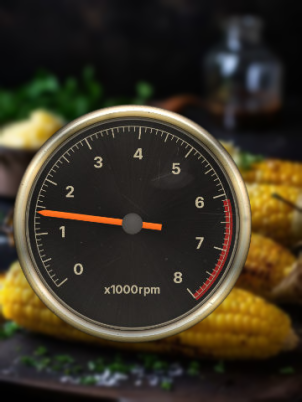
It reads 1400 rpm
